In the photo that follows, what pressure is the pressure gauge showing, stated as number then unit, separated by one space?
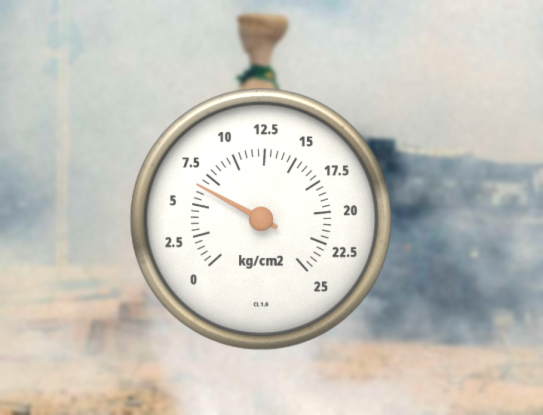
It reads 6.5 kg/cm²
